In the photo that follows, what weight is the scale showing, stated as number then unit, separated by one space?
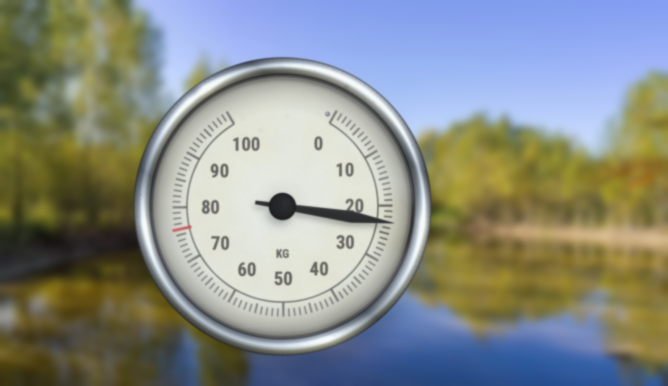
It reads 23 kg
